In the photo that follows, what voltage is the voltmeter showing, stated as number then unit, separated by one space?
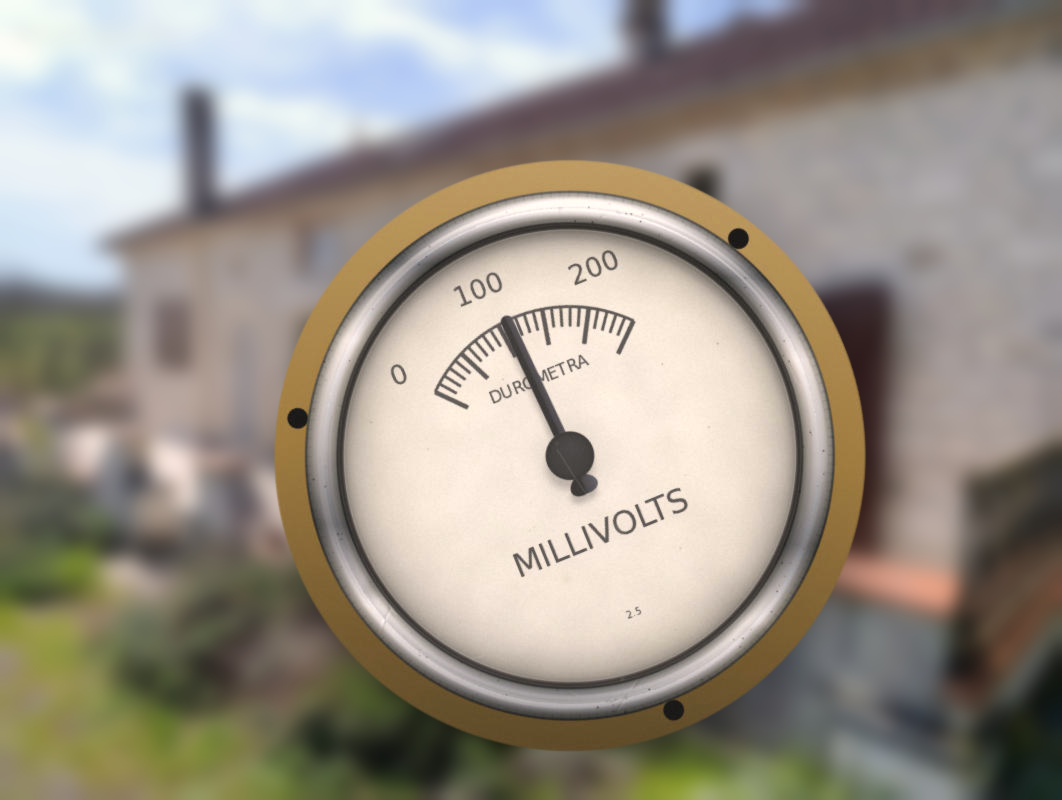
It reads 110 mV
